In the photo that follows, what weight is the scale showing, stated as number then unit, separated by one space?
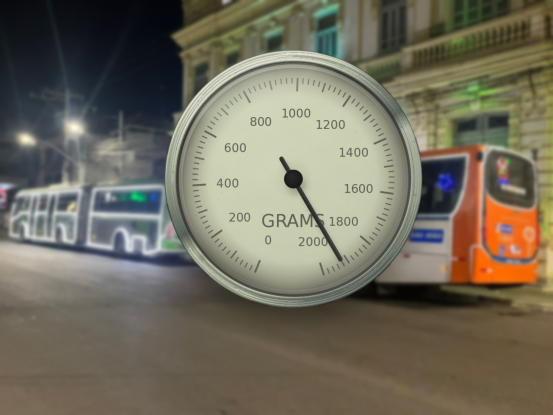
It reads 1920 g
